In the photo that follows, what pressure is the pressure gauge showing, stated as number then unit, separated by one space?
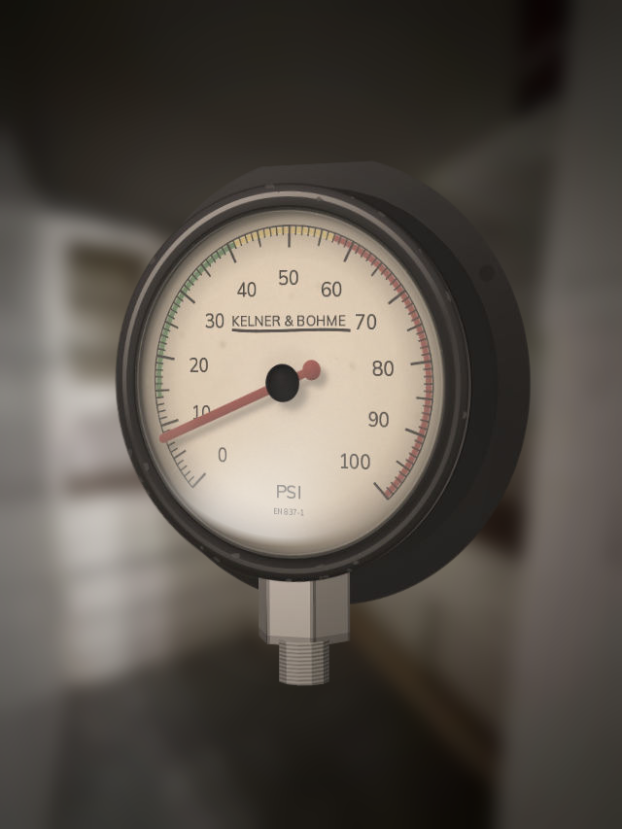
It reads 8 psi
